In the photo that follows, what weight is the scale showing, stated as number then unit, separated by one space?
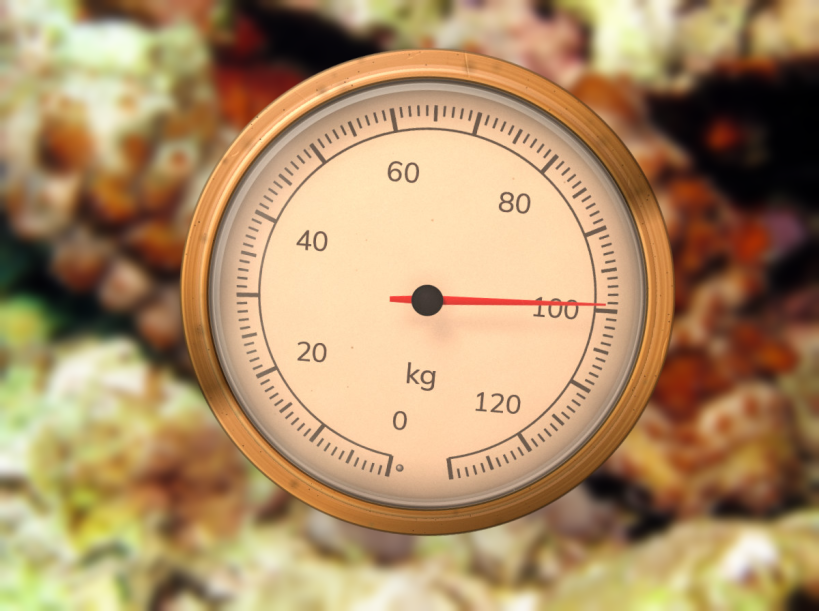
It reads 99 kg
